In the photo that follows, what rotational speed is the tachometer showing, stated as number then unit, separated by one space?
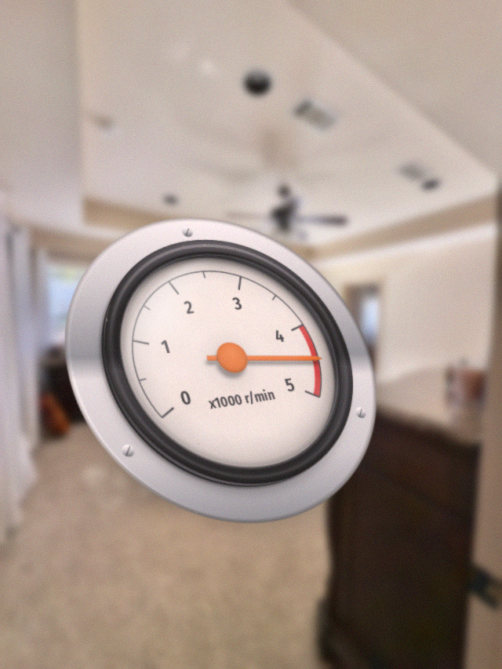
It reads 4500 rpm
